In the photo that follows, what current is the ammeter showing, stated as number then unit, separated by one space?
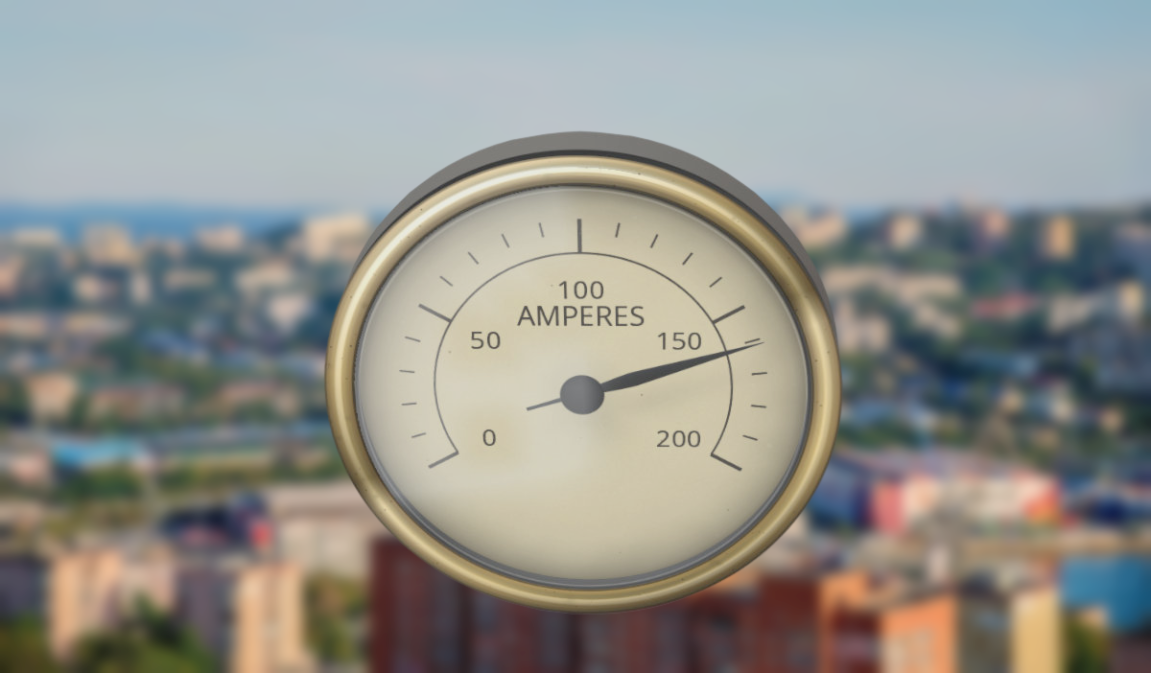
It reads 160 A
